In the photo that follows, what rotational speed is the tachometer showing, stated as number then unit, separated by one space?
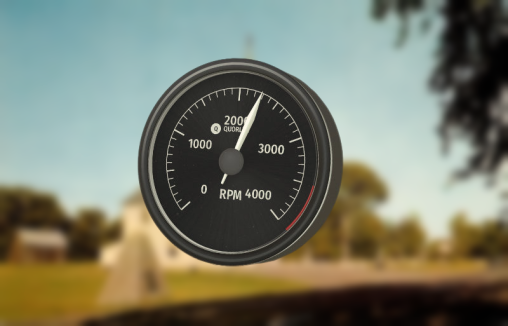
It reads 2300 rpm
